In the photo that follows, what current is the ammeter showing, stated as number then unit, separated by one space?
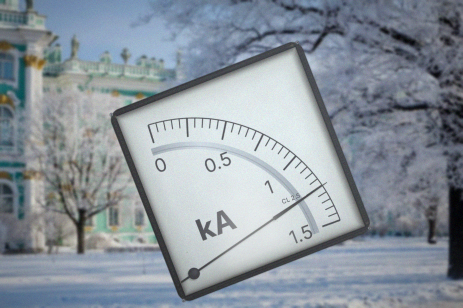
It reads 1.25 kA
